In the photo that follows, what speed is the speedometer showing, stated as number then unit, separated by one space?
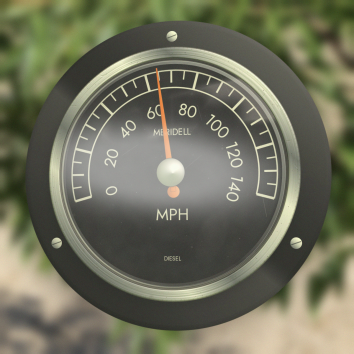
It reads 65 mph
